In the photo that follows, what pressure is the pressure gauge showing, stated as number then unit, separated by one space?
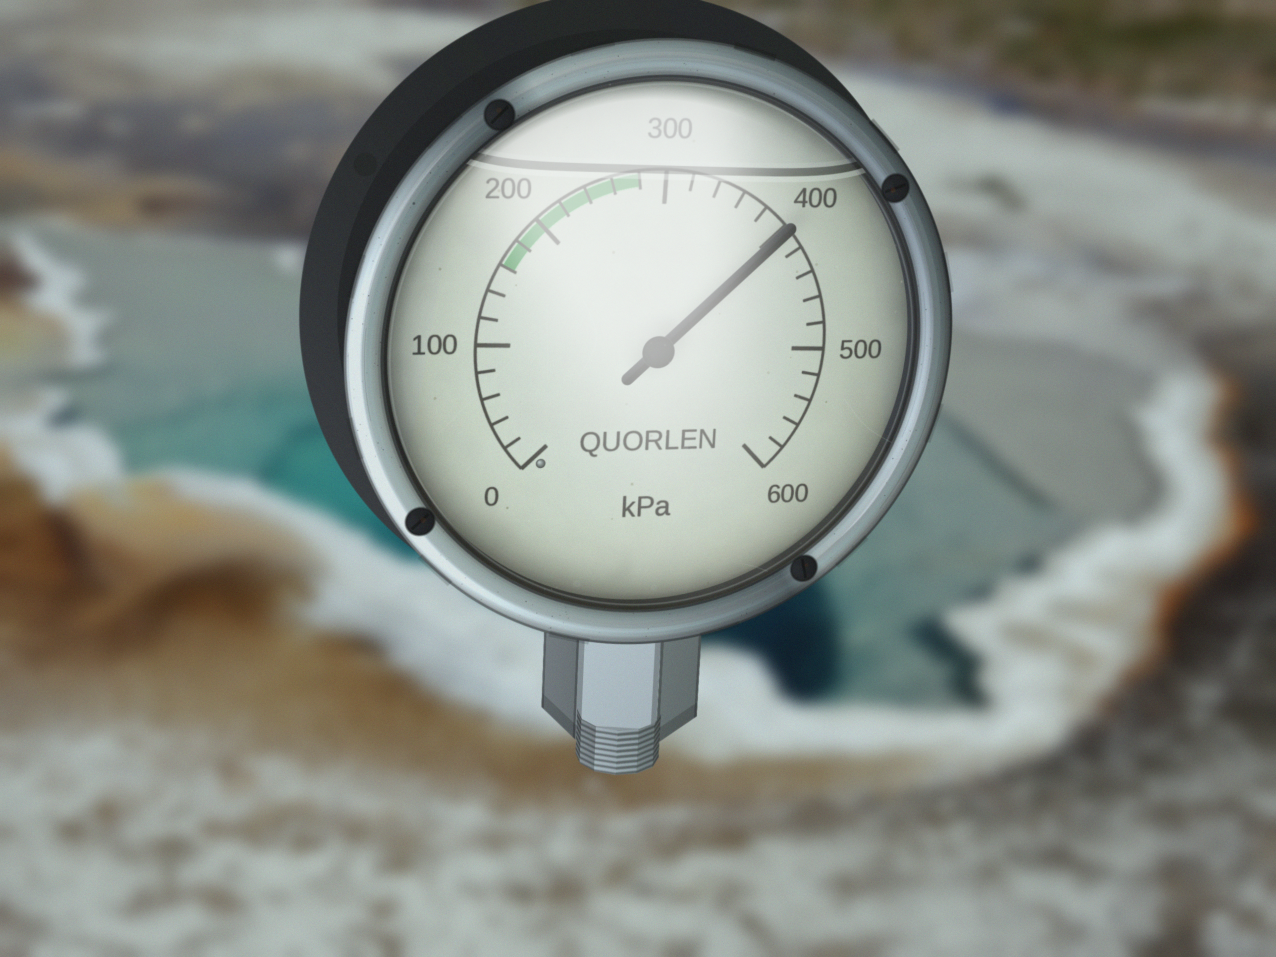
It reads 400 kPa
